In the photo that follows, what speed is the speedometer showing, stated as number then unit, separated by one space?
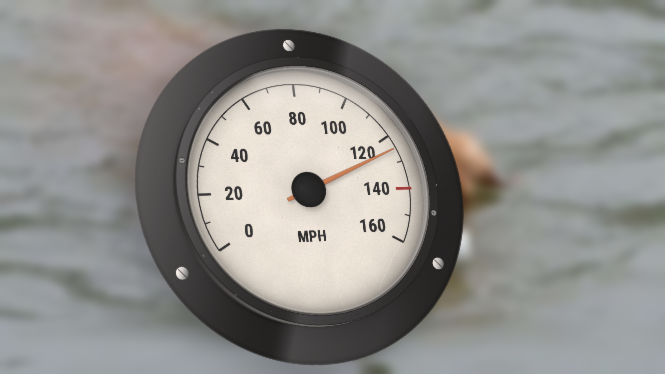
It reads 125 mph
